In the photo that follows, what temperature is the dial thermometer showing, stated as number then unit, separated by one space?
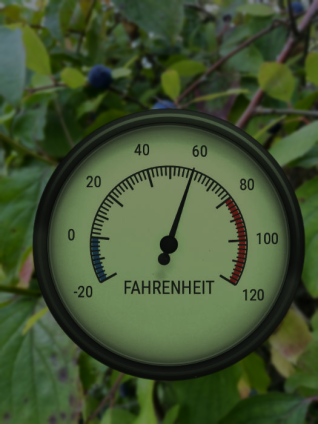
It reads 60 °F
